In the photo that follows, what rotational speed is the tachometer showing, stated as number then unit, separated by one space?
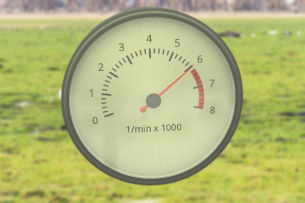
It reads 6000 rpm
